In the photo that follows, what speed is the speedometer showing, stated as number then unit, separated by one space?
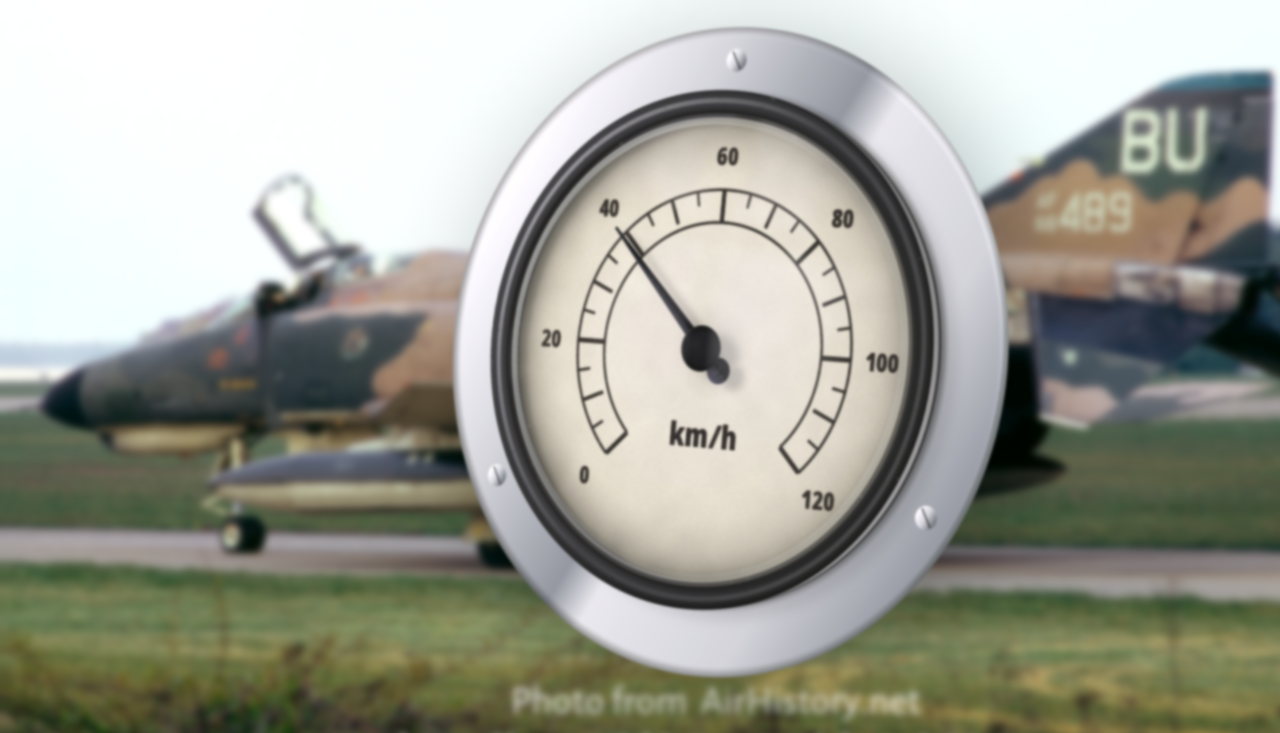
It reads 40 km/h
